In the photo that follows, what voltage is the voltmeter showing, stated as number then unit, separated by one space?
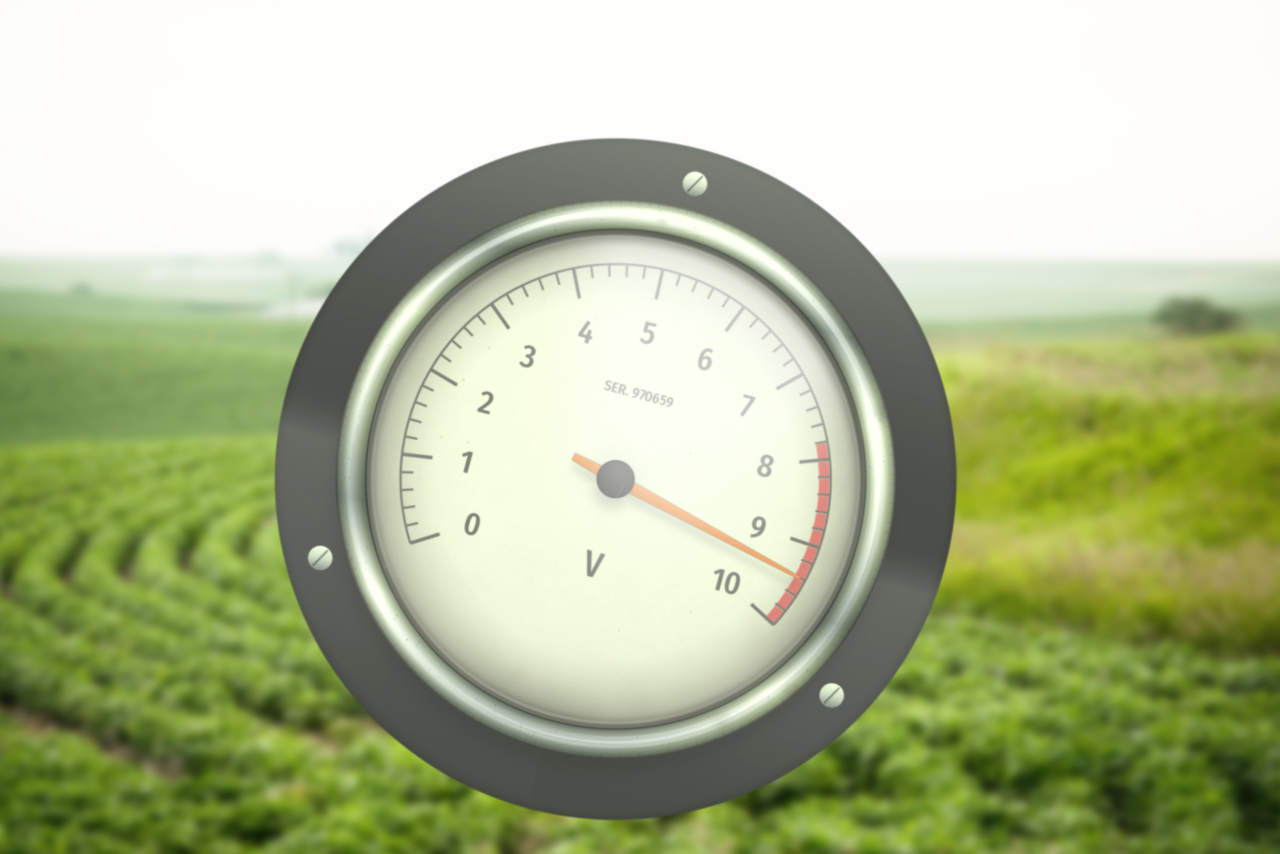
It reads 9.4 V
